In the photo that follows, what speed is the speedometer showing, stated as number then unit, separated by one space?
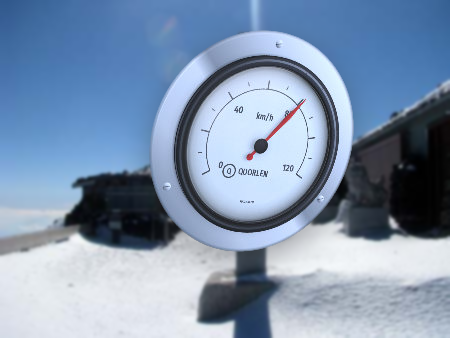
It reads 80 km/h
